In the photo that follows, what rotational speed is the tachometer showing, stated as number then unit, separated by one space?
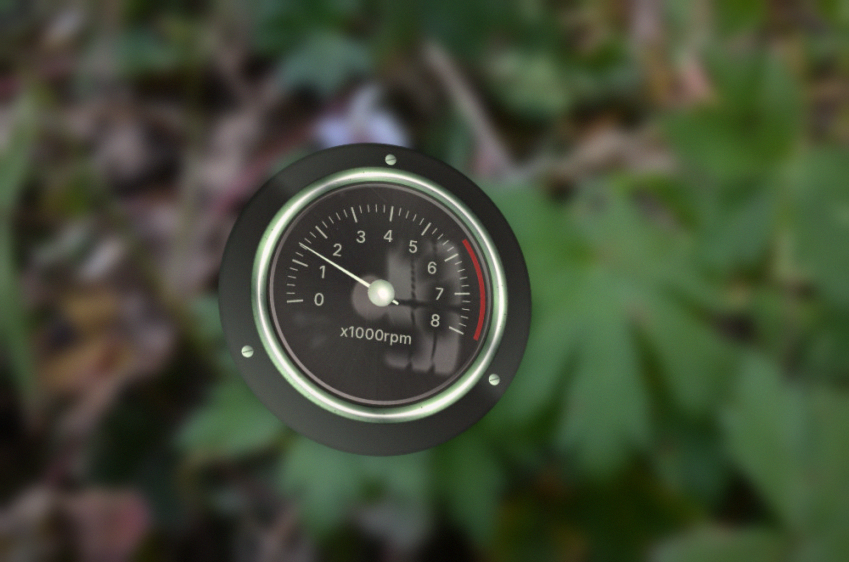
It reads 1400 rpm
